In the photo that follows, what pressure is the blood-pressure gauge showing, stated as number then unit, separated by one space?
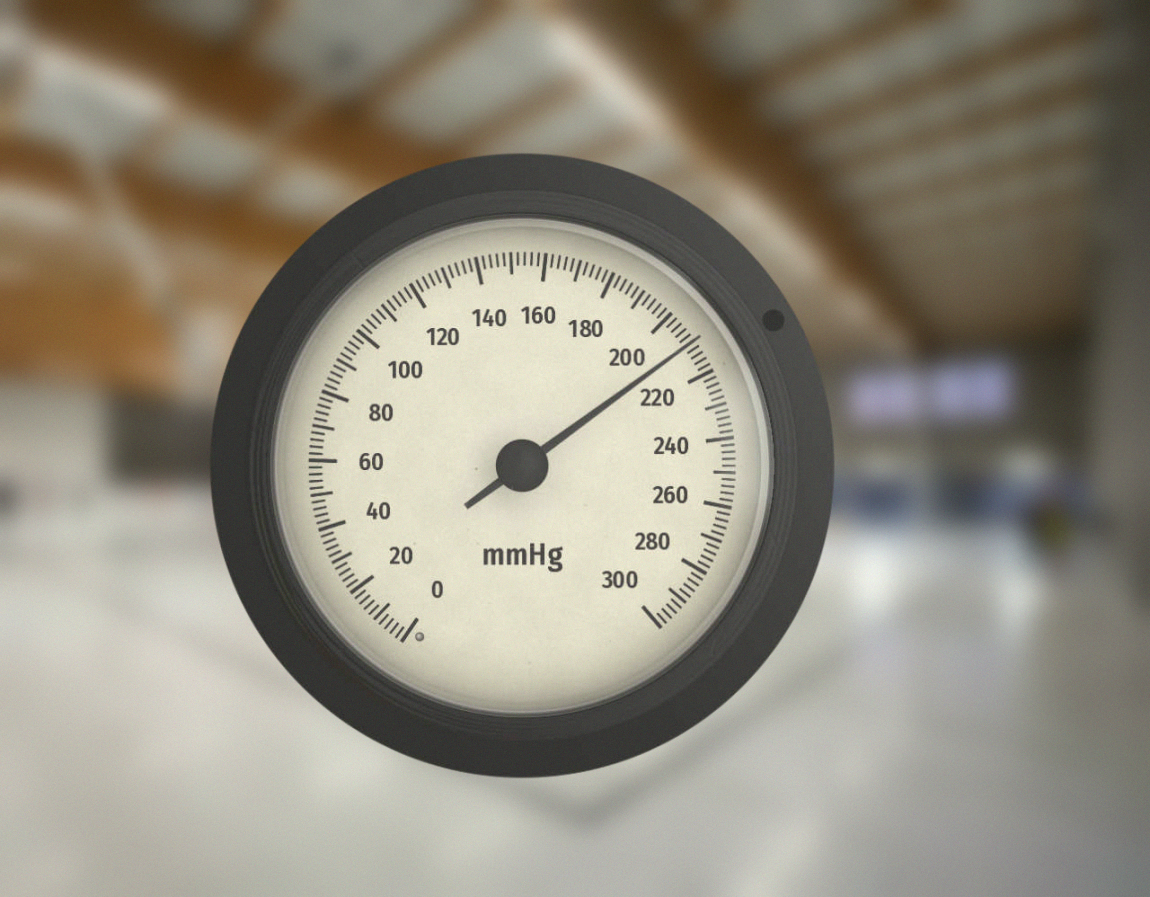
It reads 210 mmHg
